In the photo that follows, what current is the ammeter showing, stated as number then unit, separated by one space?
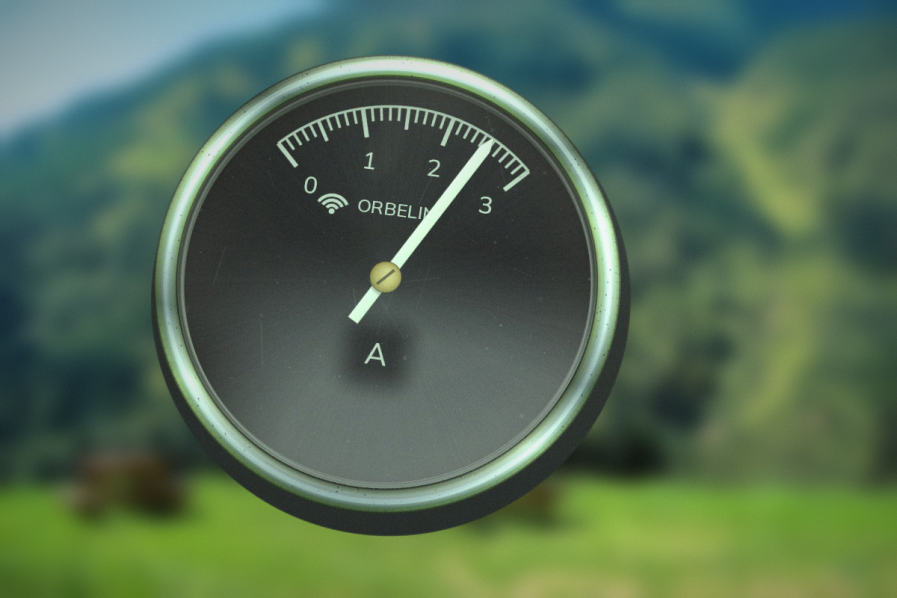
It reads 2.5 A
